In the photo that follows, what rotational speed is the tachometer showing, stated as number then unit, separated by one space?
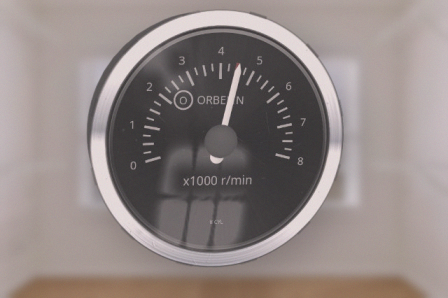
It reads 4500 rpm
